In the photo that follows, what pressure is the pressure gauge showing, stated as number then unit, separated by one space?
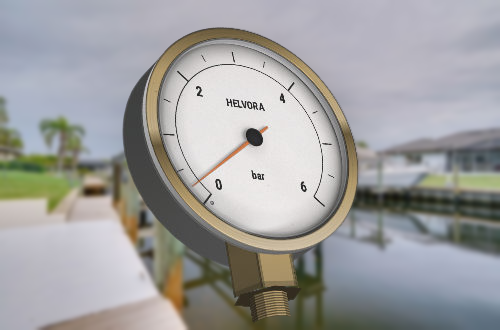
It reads 0.25 bar
